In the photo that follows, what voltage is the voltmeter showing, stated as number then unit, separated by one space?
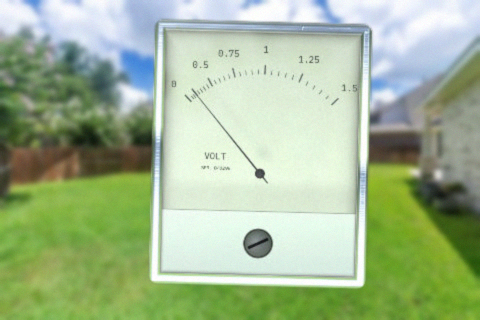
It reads 0.25 V
